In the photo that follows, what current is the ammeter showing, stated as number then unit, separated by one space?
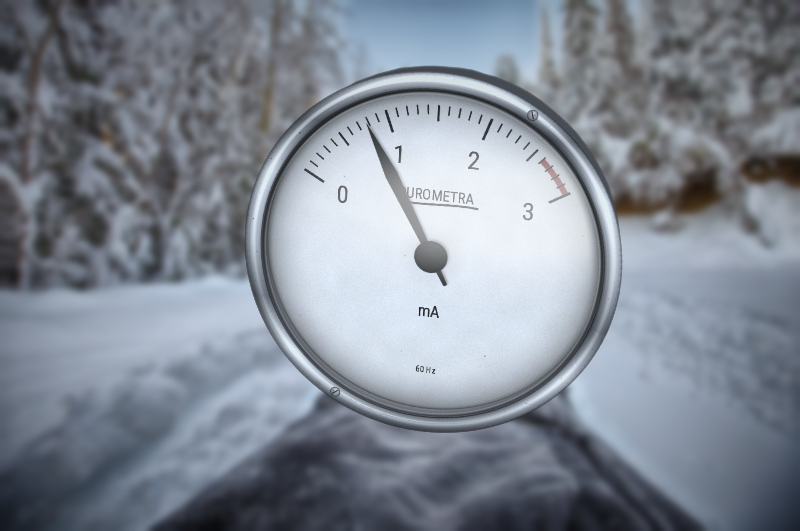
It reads 0.8 mA
